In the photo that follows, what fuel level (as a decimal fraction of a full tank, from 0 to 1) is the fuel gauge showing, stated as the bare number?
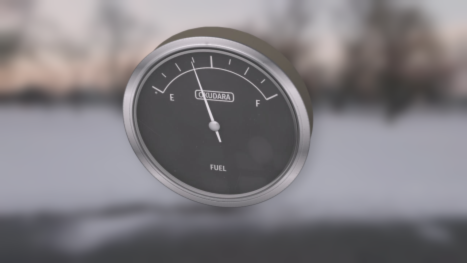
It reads 0.375
